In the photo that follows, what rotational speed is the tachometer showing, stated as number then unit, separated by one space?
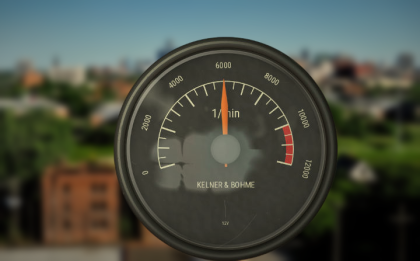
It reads 6000 rpm
